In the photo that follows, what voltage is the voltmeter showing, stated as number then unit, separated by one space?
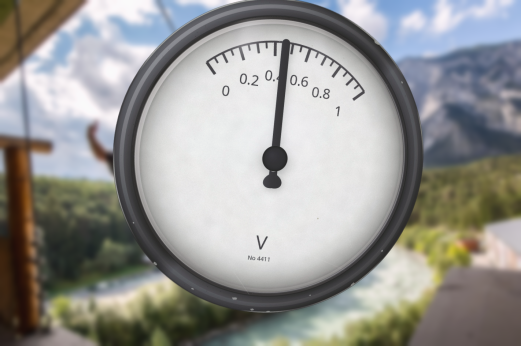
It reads 0.45 V
